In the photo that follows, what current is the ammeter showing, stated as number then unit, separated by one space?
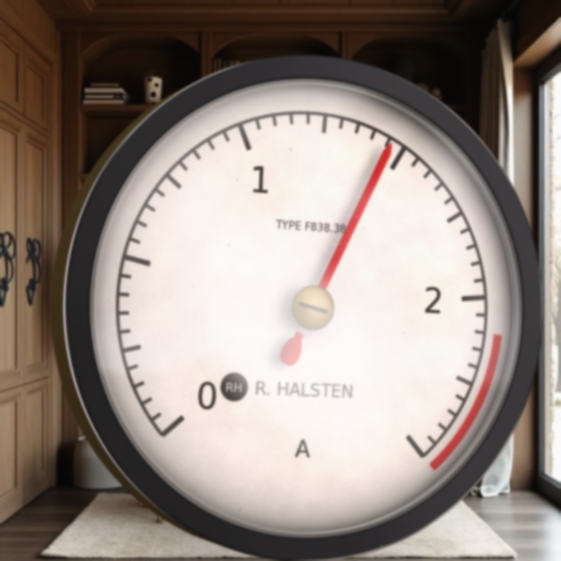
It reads 1.45 A
